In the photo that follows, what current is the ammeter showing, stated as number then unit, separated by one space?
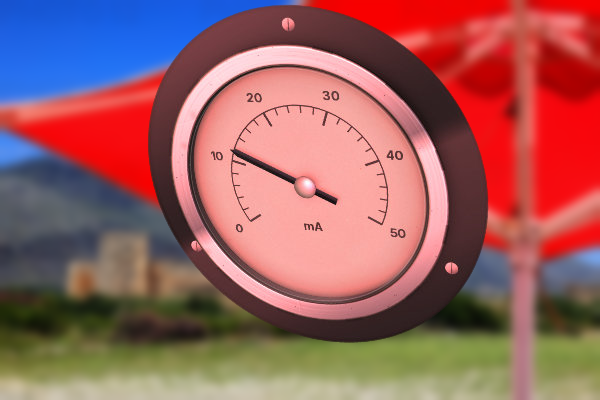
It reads 12 mA
